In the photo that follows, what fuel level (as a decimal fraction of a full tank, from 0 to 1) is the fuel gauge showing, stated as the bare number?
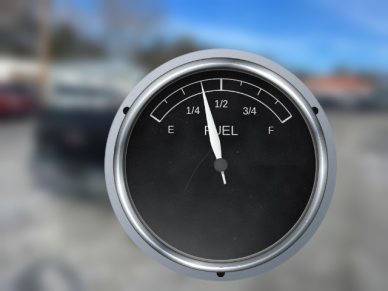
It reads 0.375
